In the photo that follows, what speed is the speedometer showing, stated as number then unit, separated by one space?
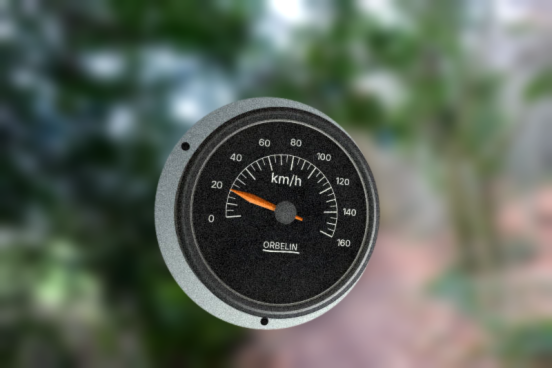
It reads 20 km/h
